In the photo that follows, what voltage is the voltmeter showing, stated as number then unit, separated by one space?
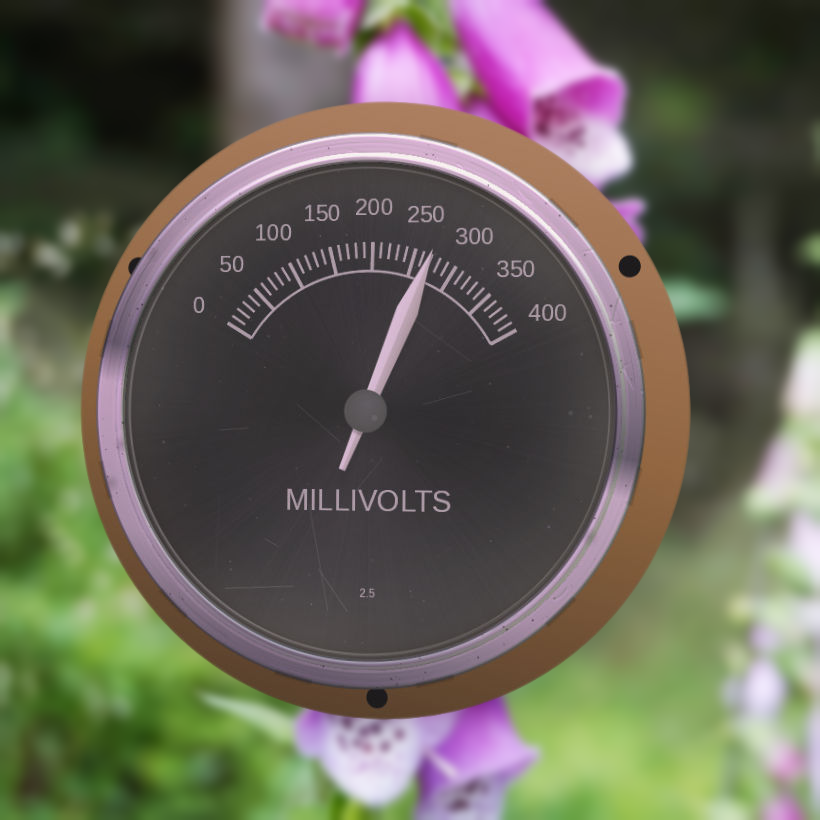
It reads 270 mV
